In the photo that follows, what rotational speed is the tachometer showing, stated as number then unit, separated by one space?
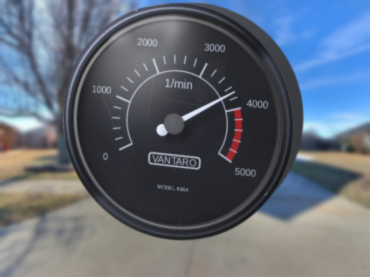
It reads 3700 rpm
